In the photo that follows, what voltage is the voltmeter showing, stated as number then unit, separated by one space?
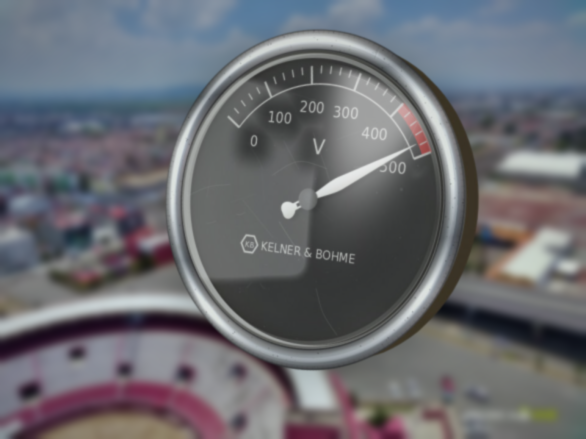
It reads 480 V
